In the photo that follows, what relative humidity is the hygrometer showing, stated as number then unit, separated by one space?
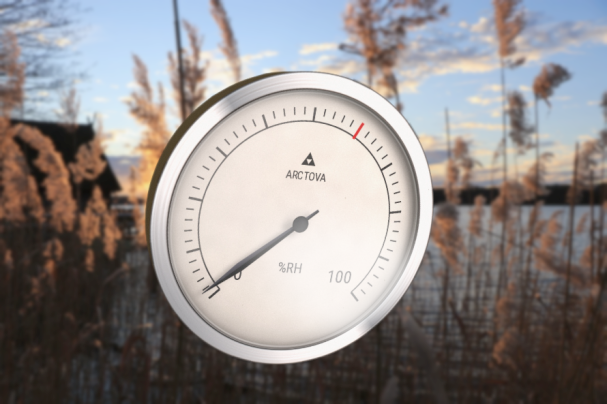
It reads 2 %
